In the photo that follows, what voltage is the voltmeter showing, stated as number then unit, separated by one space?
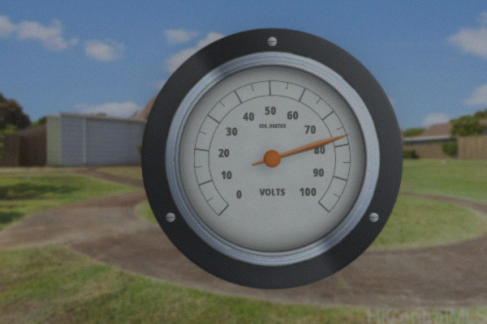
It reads 77.5 V
